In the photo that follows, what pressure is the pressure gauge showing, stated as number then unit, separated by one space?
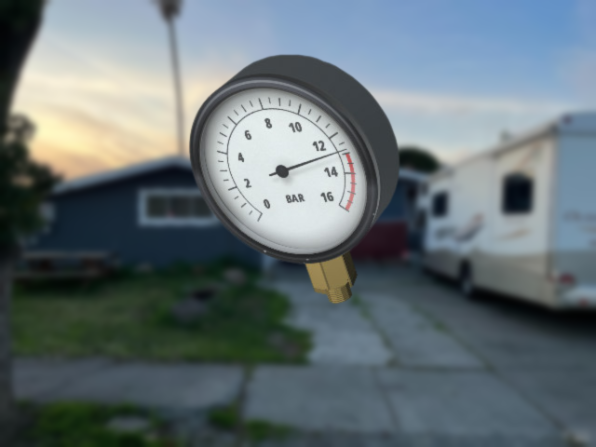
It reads 12.75 bar
